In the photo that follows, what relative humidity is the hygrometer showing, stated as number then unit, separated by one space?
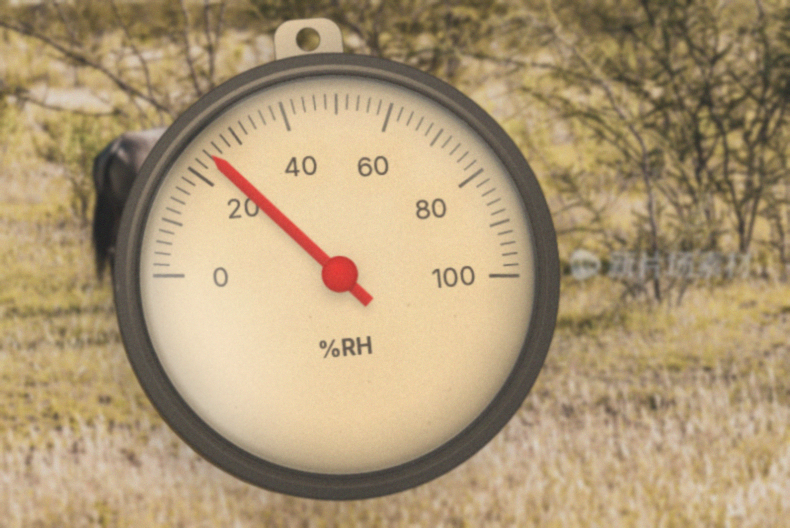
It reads 24 %
